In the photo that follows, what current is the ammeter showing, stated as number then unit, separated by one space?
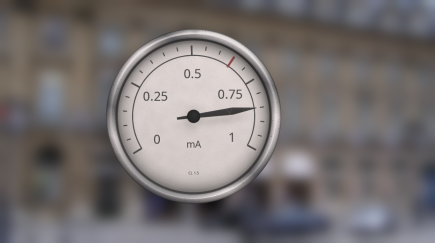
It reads 0.85 mA
